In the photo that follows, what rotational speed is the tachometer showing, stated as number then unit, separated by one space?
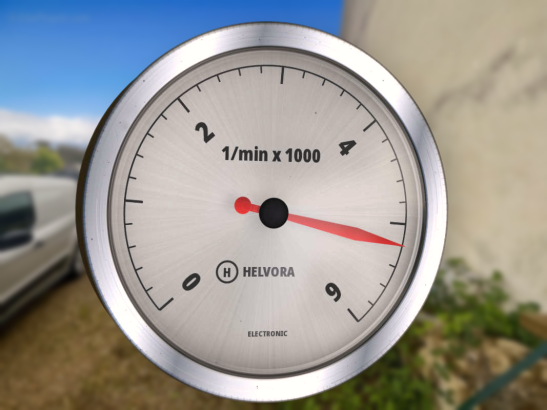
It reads 5200 rpm
